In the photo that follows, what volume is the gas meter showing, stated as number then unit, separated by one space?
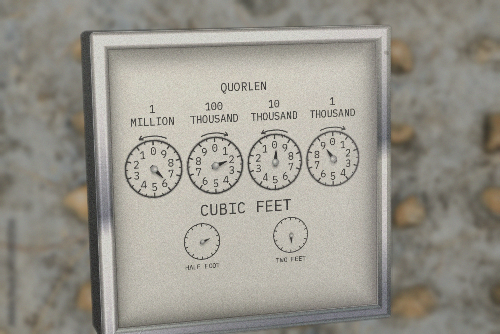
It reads 619900 ft³
